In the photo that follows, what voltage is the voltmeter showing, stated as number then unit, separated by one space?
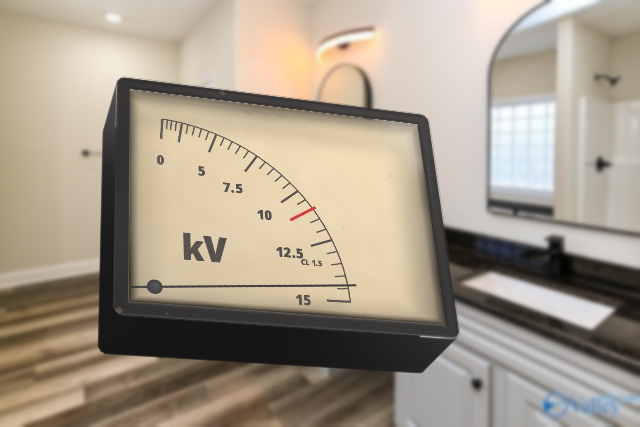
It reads 14.5 kV
